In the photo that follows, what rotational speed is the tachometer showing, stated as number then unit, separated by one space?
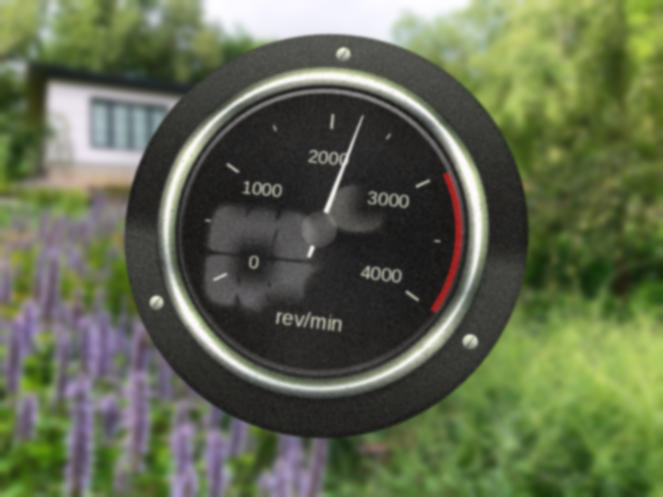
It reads 2250 rpm
